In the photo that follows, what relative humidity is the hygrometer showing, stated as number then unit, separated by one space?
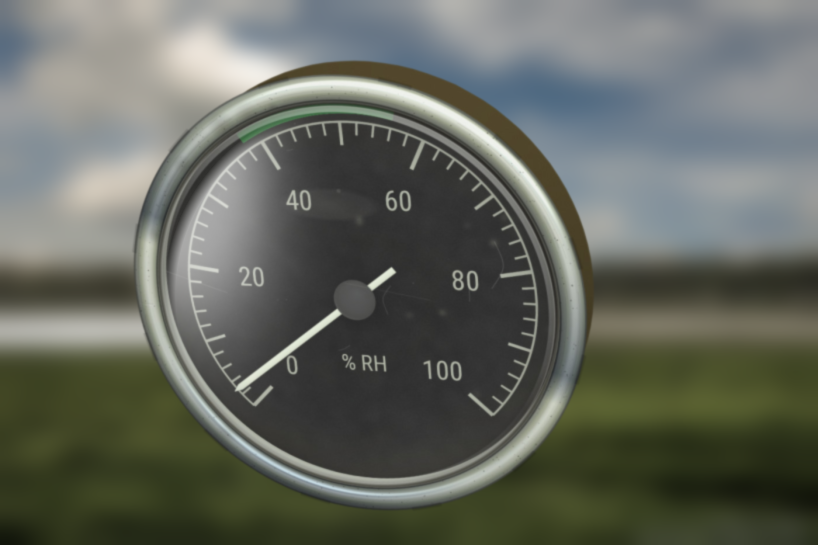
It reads 3 %
